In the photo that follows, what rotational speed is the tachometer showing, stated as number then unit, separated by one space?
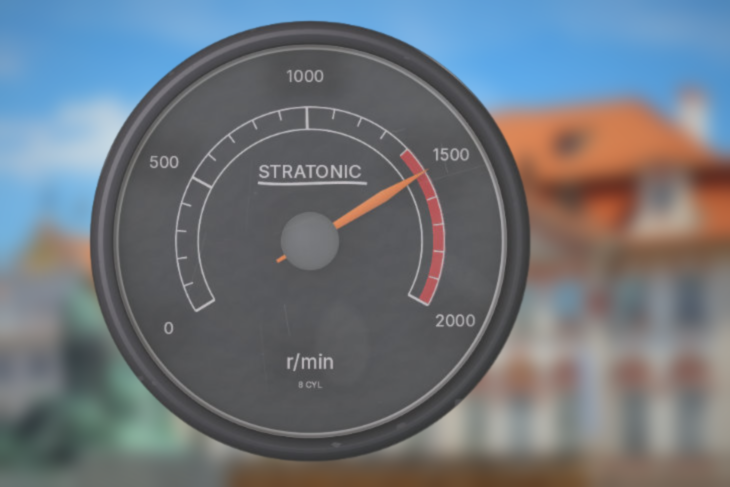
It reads 1500 rpm
